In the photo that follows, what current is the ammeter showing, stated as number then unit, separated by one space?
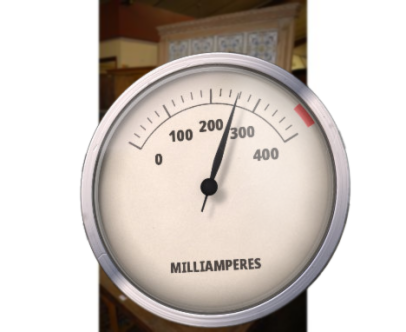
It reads 260 mA
